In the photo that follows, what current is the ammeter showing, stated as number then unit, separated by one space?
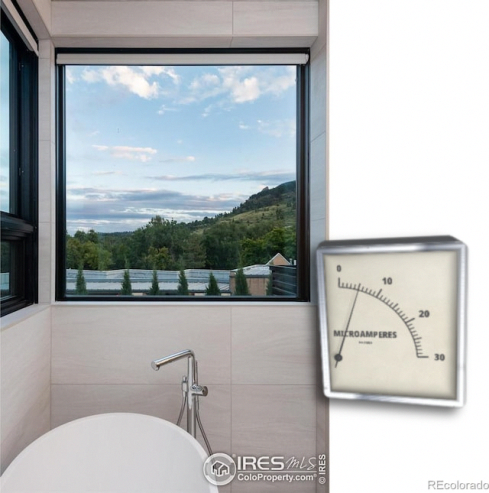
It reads 5 µA
